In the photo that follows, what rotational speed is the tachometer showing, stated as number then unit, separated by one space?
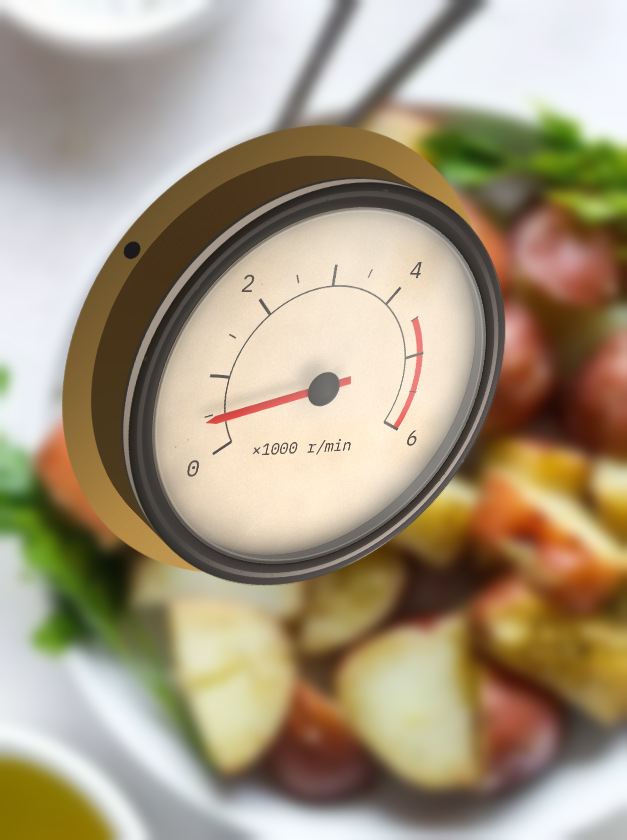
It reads 500 rpm
